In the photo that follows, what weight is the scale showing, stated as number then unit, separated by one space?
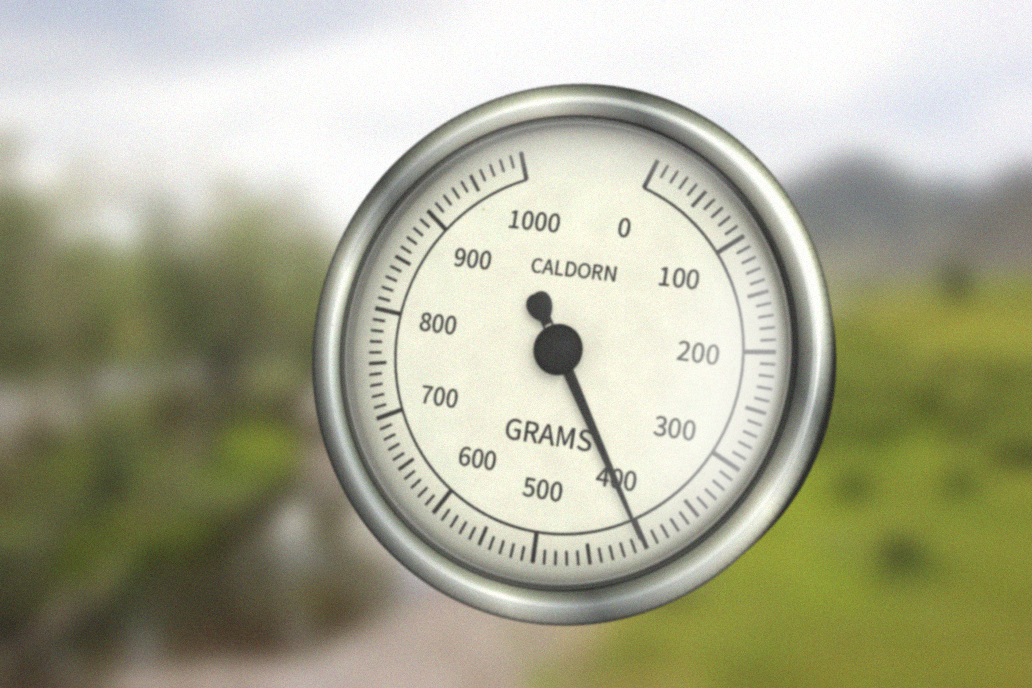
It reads 400 g
